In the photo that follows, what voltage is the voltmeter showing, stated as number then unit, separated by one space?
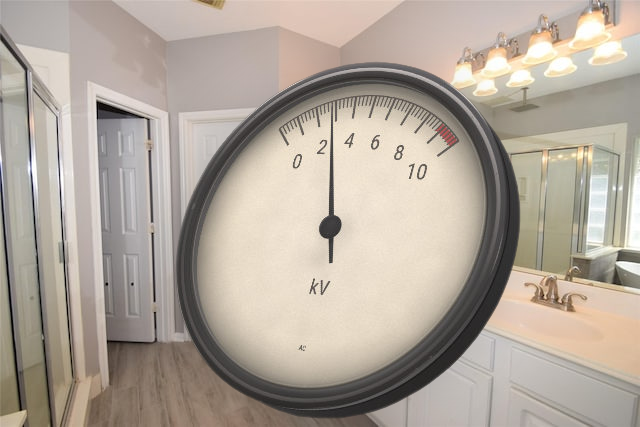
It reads 3 kV
